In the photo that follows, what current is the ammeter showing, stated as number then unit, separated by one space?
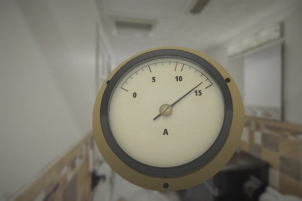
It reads 14 A
